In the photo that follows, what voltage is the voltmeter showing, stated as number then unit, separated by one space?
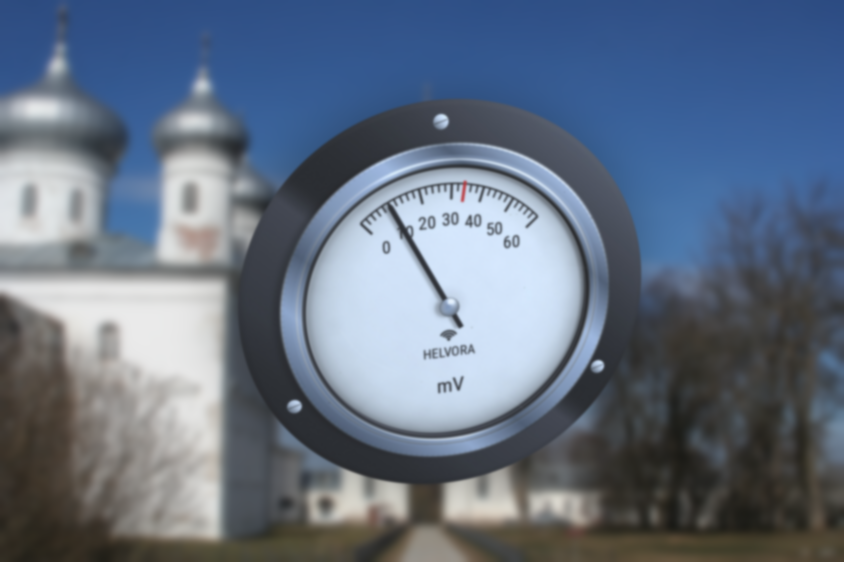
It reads 10 mV
